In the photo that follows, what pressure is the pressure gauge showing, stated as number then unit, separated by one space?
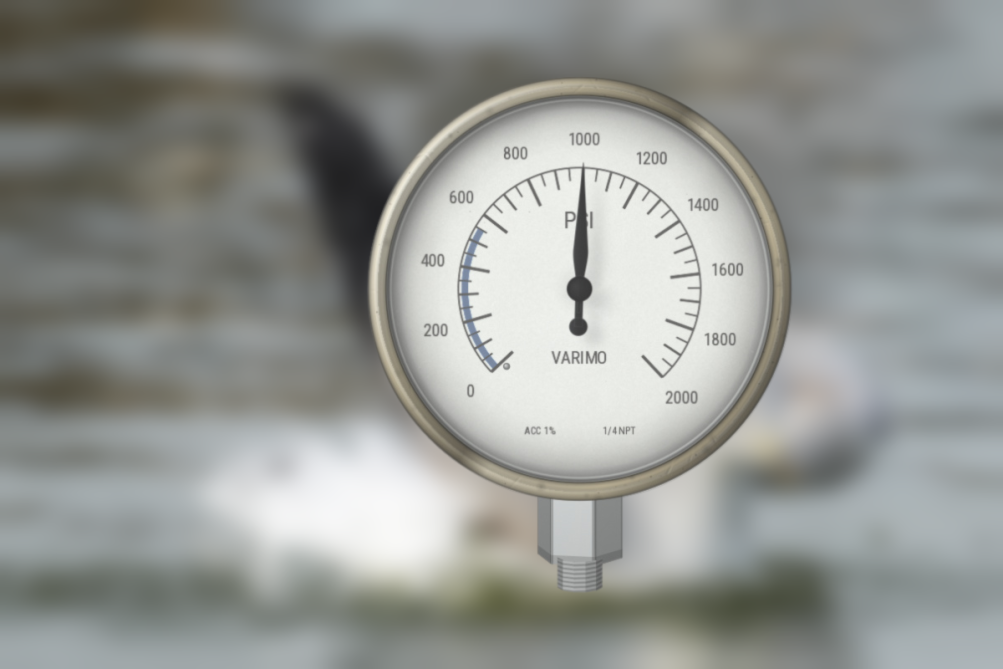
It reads 1000 psi
